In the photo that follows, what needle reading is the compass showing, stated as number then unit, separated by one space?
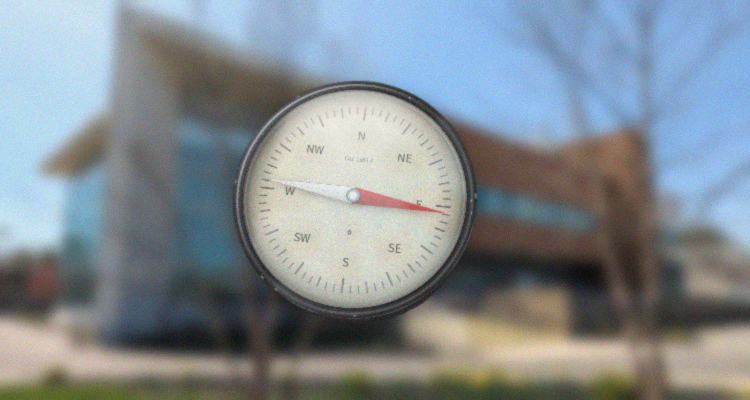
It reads 95 °
